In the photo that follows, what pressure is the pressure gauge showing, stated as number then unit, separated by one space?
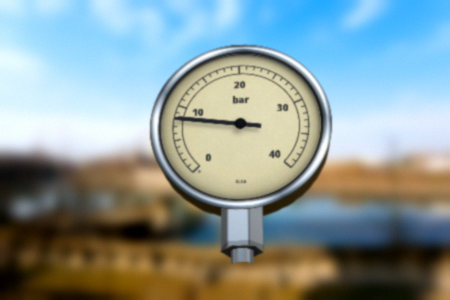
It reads 8 bar
